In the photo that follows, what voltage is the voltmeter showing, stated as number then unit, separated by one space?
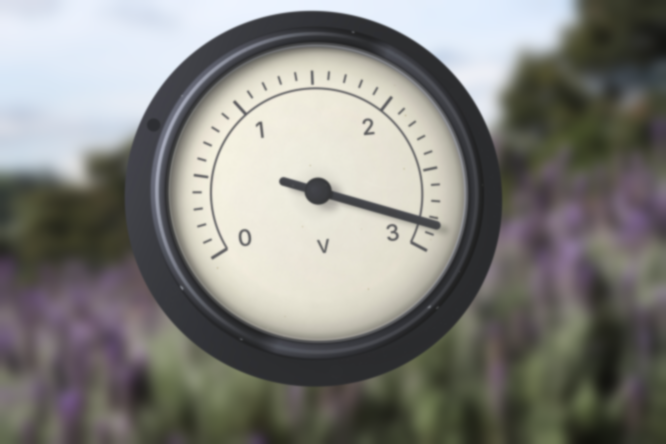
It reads 2.85 V
